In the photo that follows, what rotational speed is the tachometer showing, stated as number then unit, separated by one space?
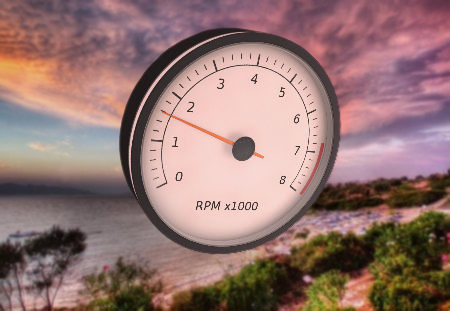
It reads 1600 rpm
